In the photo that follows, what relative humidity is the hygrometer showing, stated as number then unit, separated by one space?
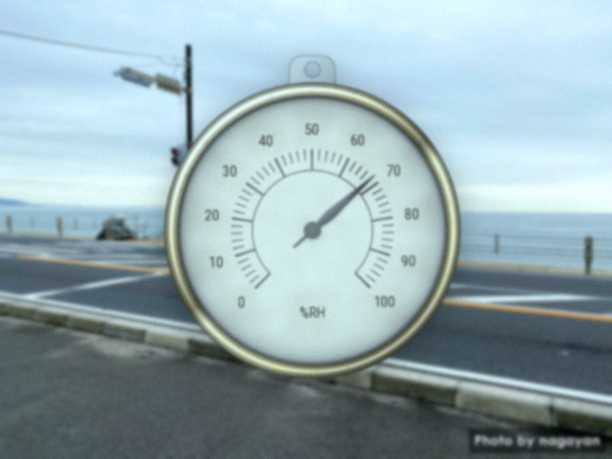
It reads 68 %
